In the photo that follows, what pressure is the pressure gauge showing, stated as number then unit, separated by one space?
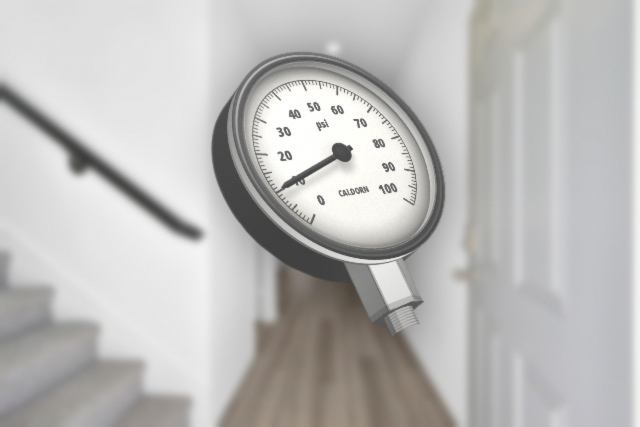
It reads 10 psi
